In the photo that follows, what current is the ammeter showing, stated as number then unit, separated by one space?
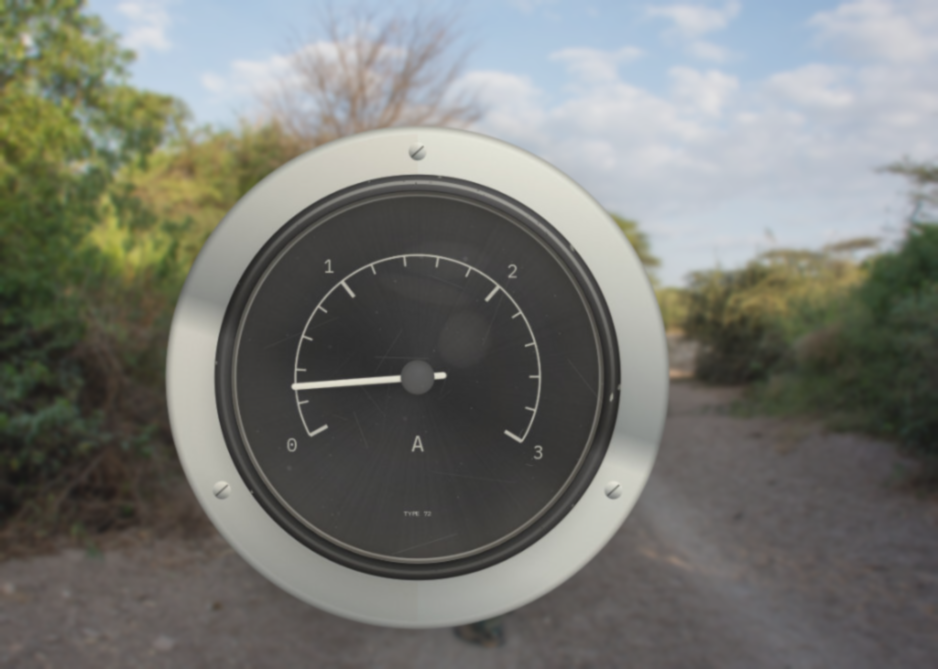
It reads 0.3 A
